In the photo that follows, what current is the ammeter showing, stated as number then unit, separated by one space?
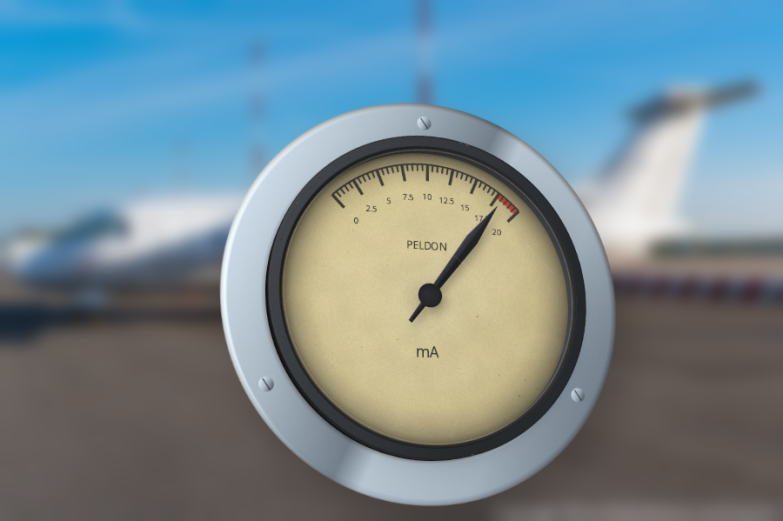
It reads 18 mA
